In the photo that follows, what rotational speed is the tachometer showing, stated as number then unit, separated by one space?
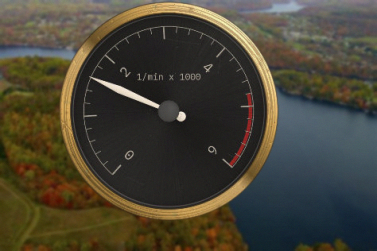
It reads 1600 rpm
